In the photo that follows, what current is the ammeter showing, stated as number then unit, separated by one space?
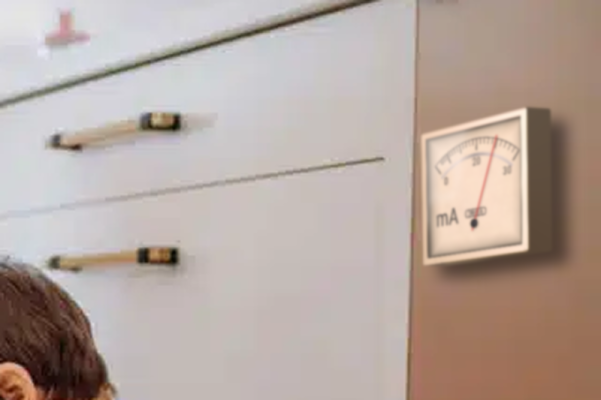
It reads 25 mA
